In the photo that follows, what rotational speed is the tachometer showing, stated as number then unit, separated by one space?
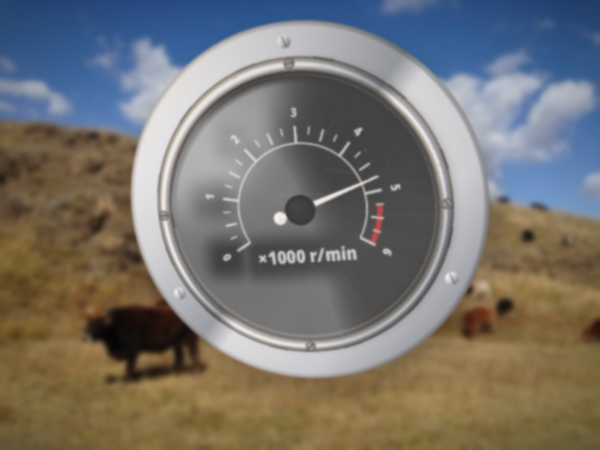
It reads 4750 rpm
